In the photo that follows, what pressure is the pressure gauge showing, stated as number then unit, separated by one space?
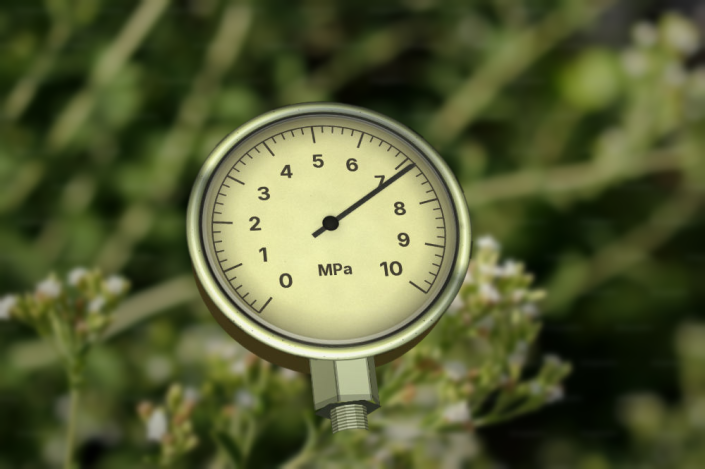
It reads 7.2 MPa
